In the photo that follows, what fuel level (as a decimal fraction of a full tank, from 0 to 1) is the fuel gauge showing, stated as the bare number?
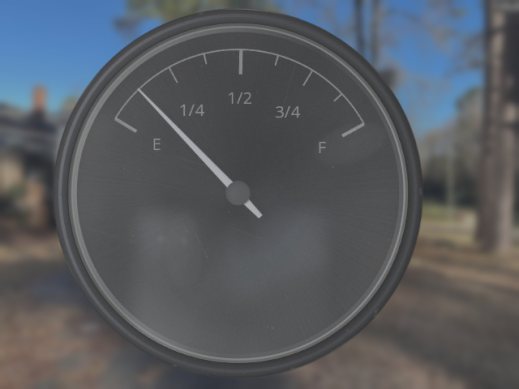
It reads 0.125
